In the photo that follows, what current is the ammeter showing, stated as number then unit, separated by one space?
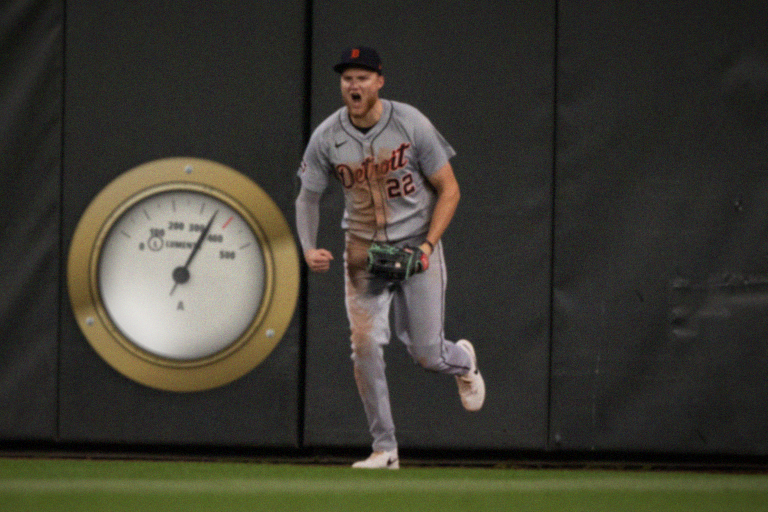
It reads 350 A
